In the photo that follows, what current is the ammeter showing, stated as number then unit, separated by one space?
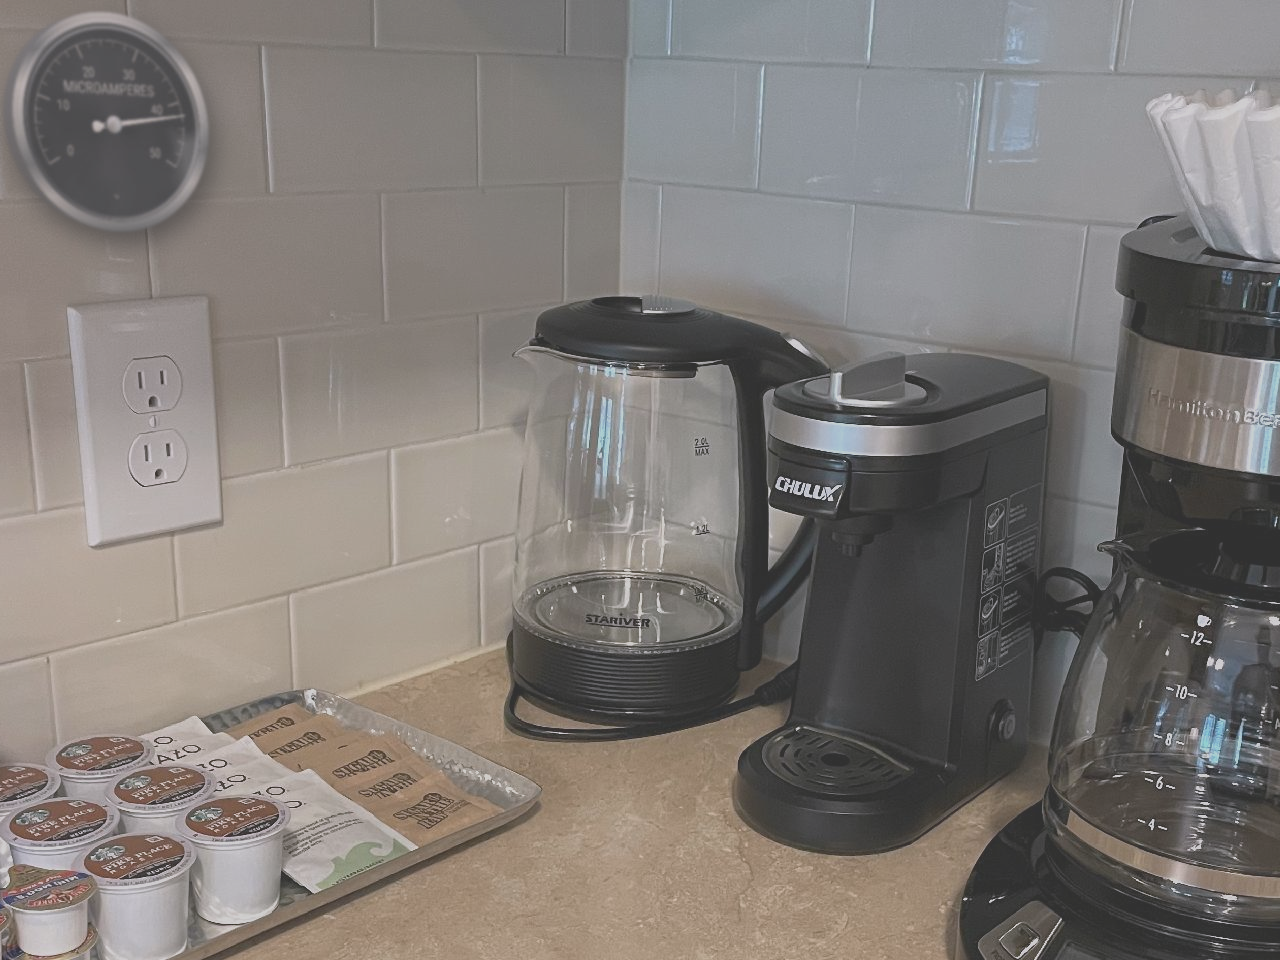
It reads 42 µA
